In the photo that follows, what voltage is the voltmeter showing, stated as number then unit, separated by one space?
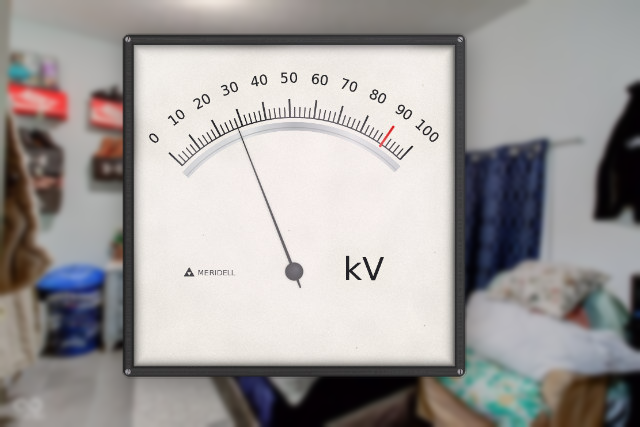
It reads 28 kV
